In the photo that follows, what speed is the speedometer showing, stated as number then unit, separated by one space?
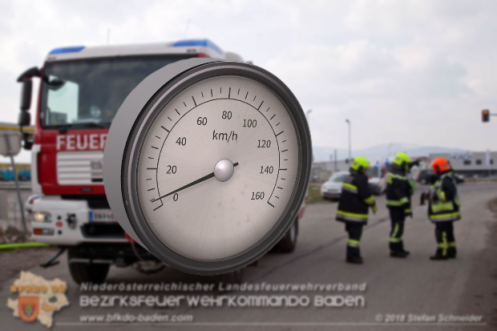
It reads 5 km/h
